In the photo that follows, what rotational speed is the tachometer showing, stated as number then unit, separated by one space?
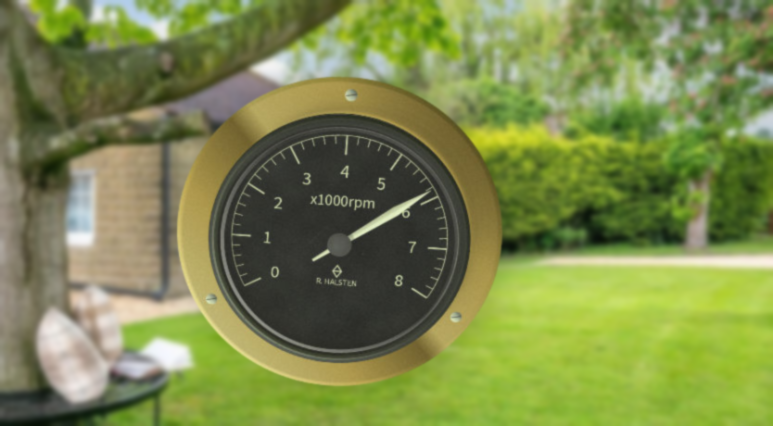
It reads 5800 rpm
